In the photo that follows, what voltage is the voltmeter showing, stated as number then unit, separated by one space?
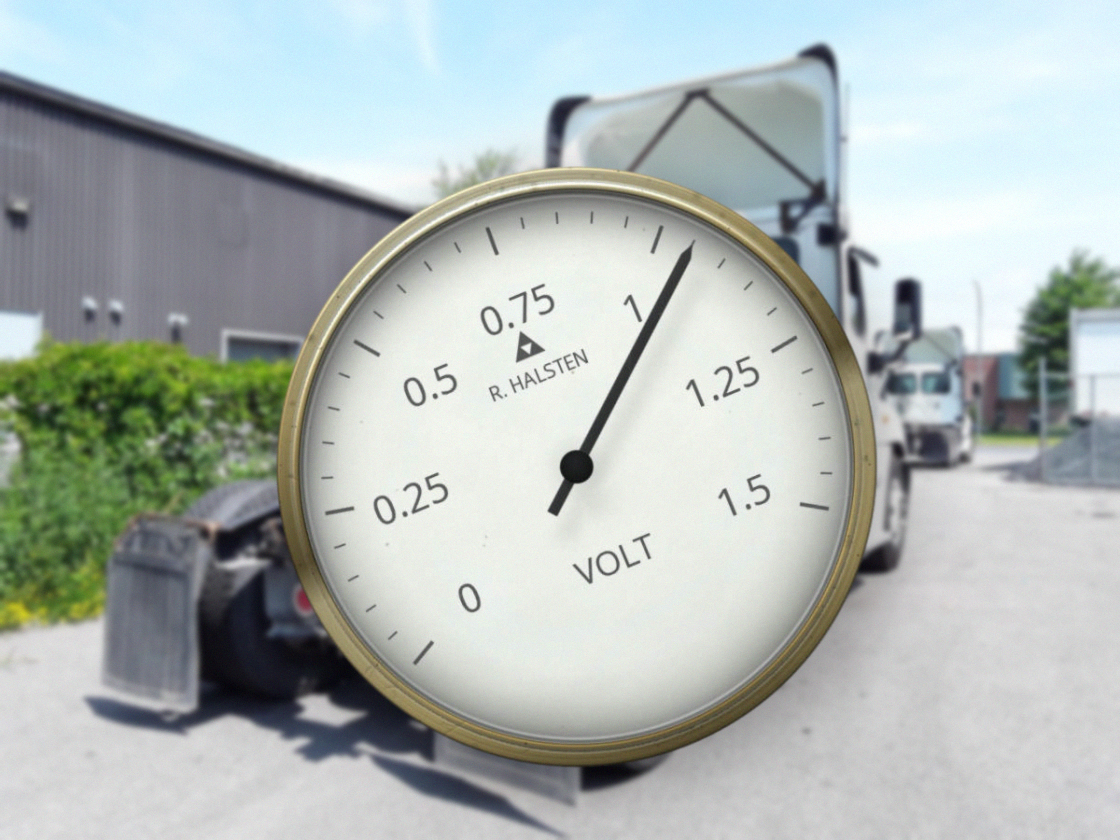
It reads 1.05 V
